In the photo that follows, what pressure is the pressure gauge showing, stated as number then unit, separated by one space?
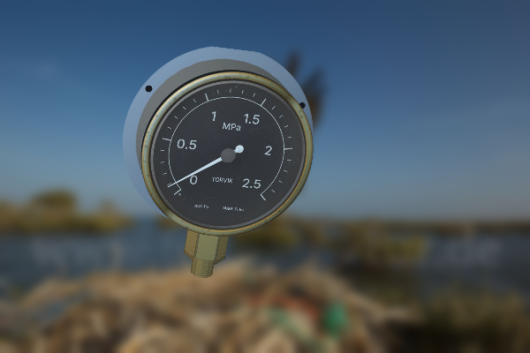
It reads 0.1 MPa
